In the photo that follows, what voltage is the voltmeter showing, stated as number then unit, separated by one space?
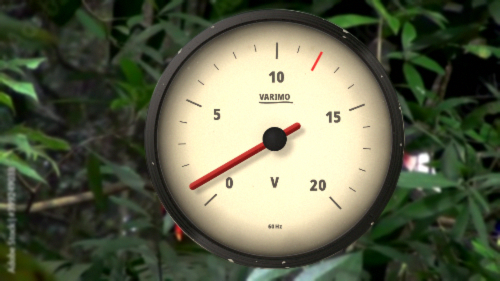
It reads 1 V
